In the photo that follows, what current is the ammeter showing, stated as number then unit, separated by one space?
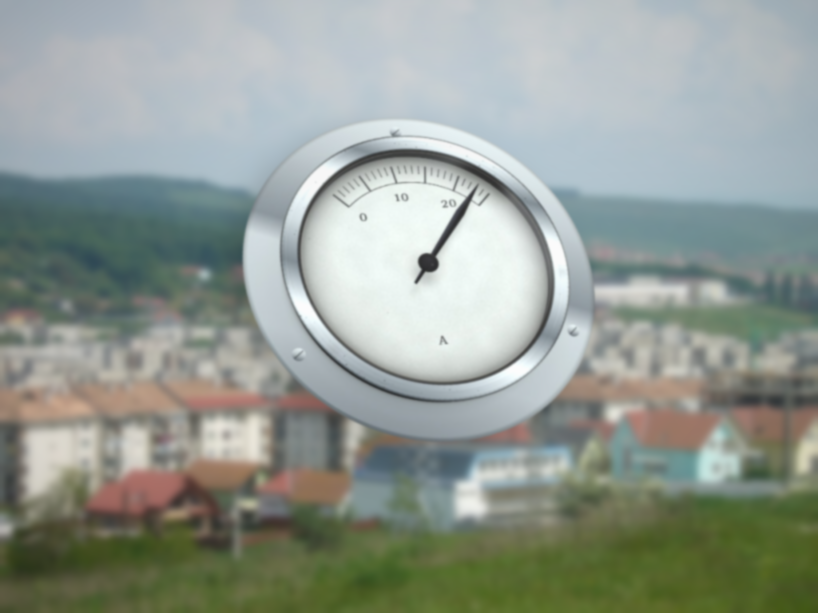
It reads 23 A
